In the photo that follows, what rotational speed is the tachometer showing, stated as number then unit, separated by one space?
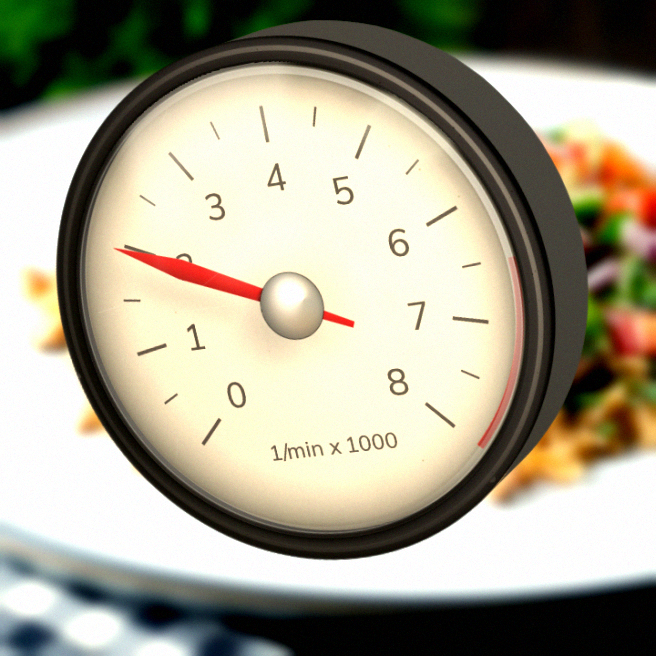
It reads 2000 rpm
